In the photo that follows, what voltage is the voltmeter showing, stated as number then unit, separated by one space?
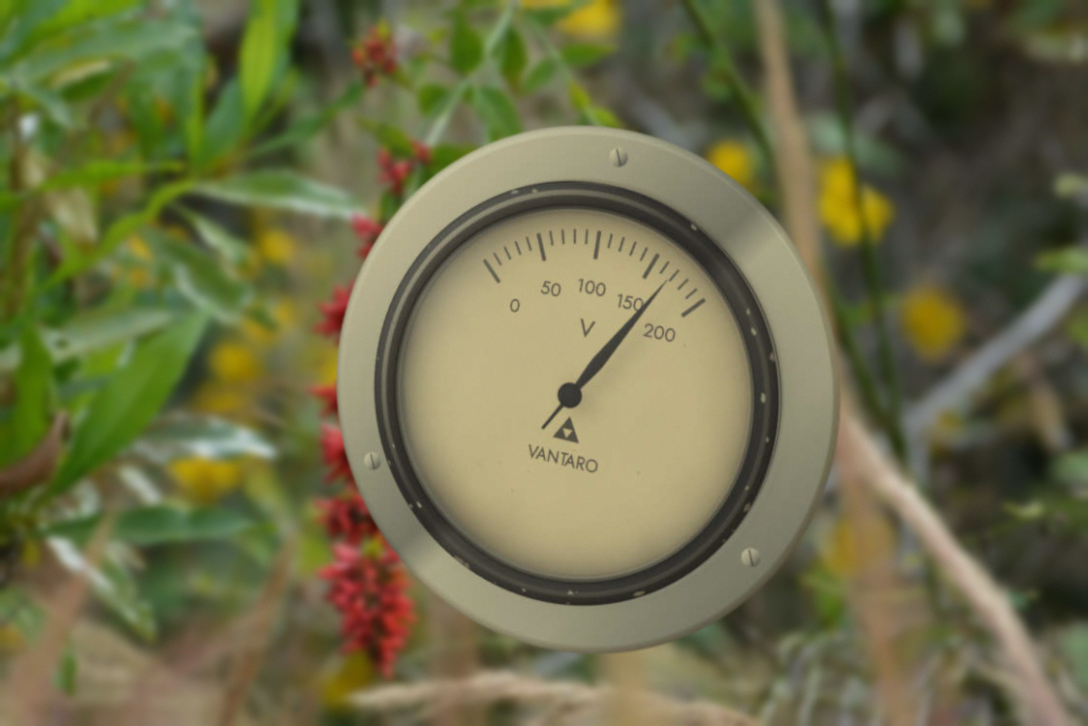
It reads 170 V
